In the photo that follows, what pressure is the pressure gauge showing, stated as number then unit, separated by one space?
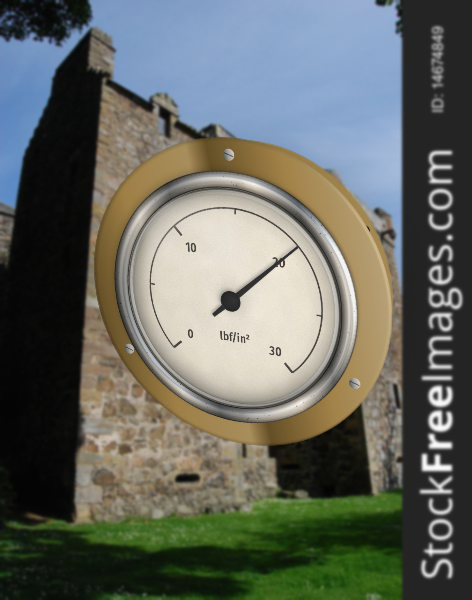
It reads 20 psi
